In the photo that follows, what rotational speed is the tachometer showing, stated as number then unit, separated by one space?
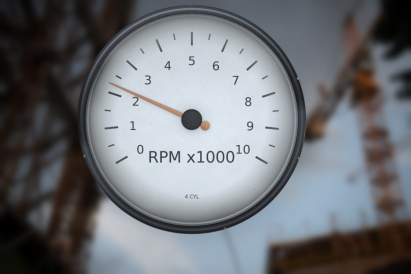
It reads 2250 rpm
